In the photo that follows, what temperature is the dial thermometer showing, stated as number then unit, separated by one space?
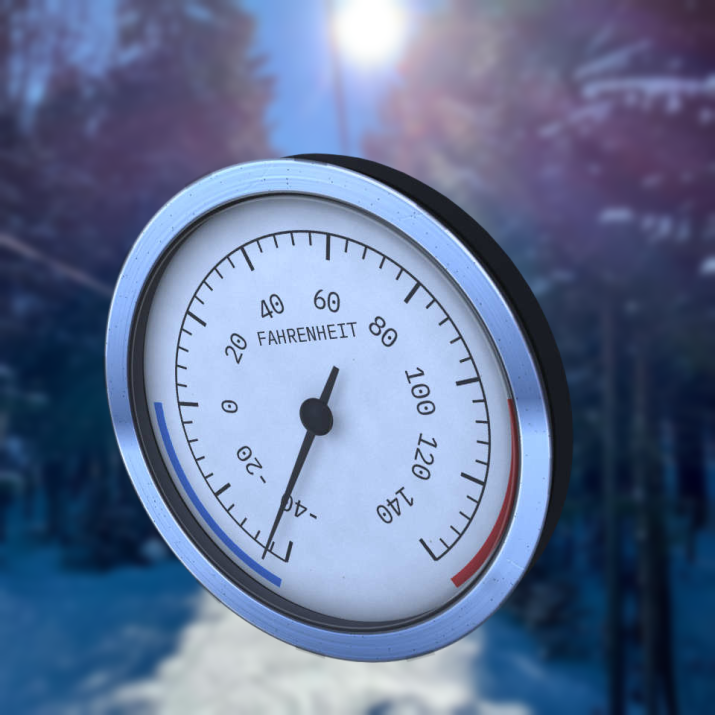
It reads -36 °F
